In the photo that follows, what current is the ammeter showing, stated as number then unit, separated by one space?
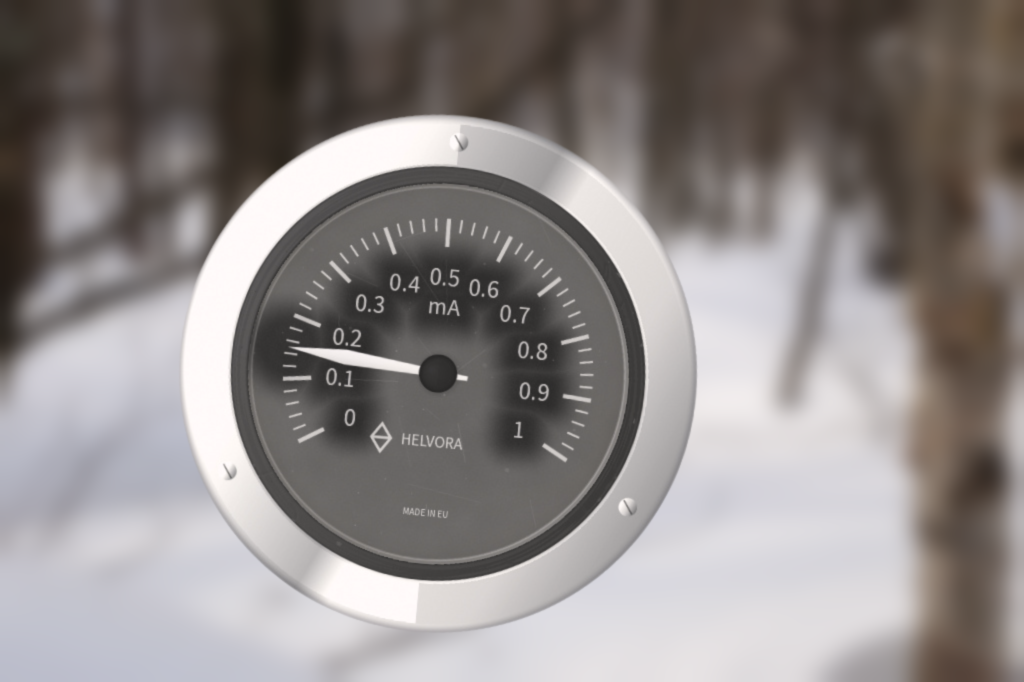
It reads 0.15 mA
